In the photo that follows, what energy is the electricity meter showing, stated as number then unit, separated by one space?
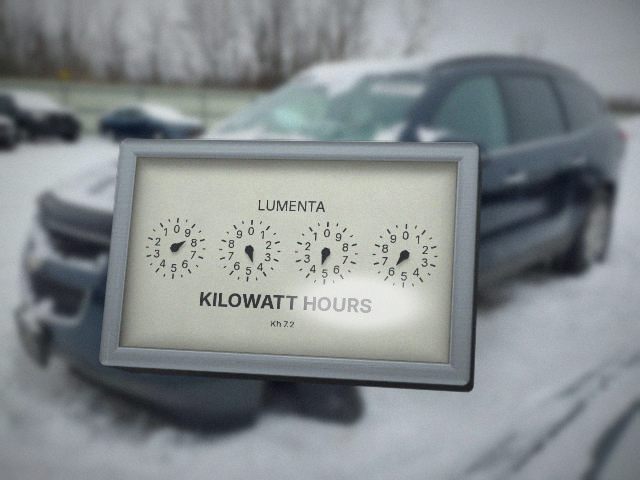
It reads 8446 kWh
